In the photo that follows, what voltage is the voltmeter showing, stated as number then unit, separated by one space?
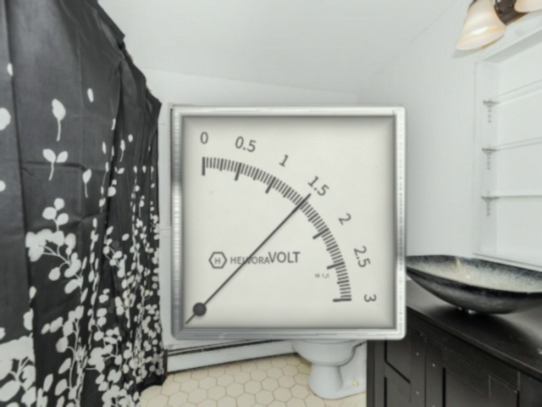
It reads 1.5 V
